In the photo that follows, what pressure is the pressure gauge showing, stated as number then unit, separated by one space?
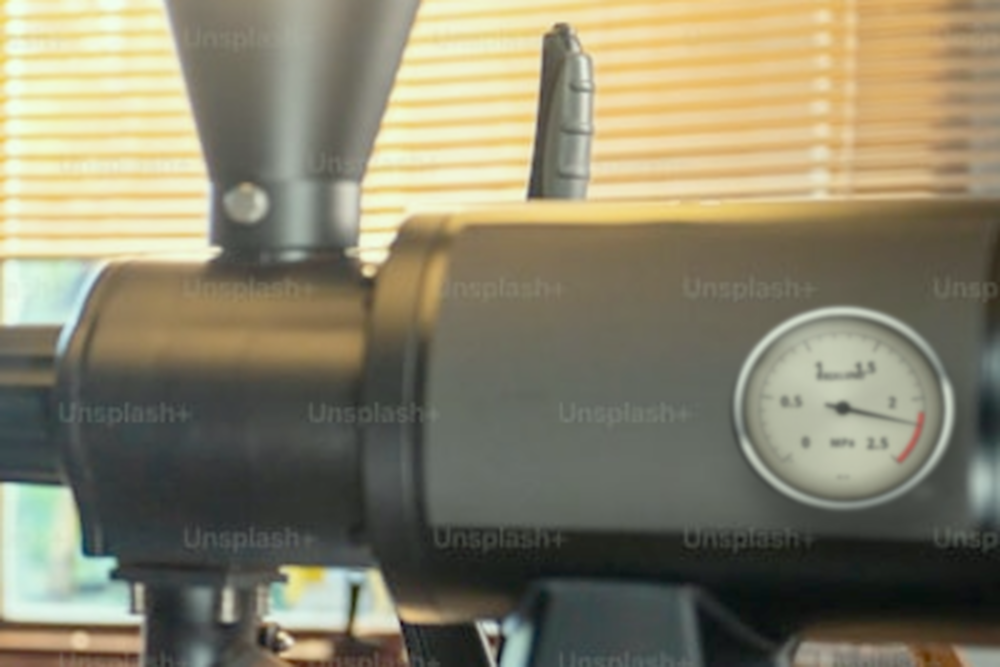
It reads 2.2 MPa
